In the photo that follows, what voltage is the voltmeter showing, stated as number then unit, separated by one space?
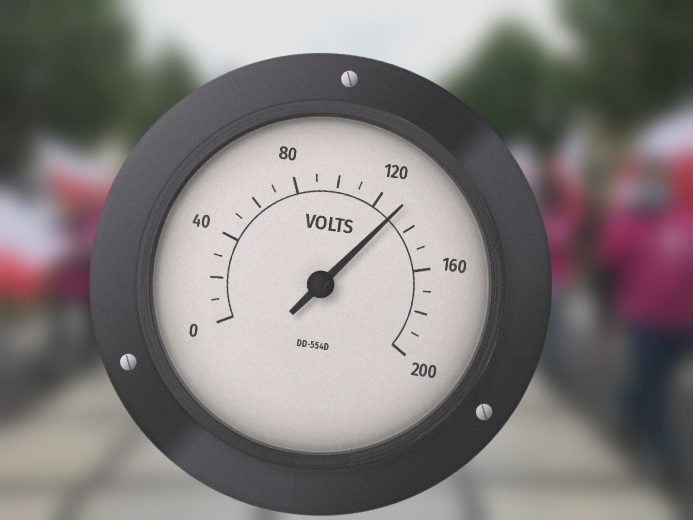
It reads 130 V
